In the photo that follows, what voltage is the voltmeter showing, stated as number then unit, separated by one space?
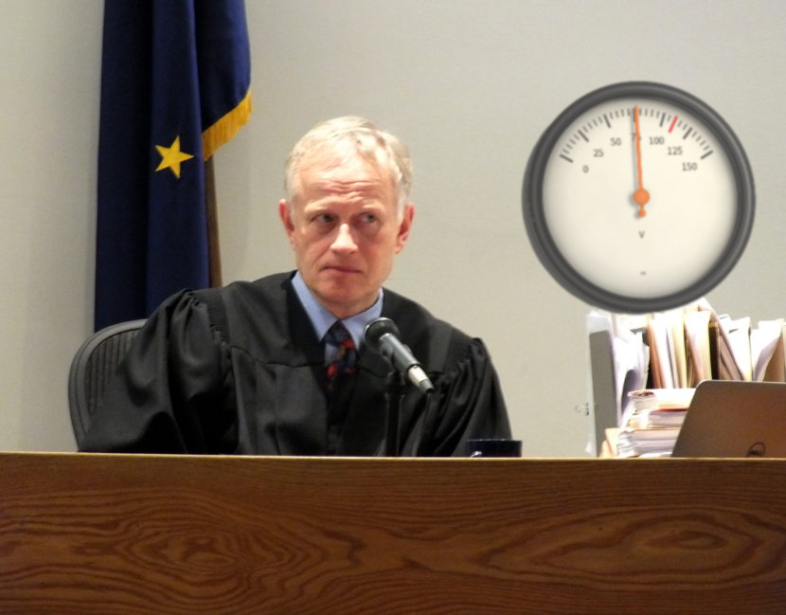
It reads 75 V
